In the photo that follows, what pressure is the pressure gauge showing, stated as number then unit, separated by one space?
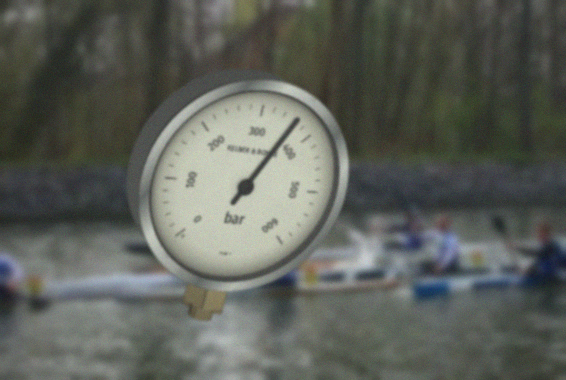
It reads 360 bar
